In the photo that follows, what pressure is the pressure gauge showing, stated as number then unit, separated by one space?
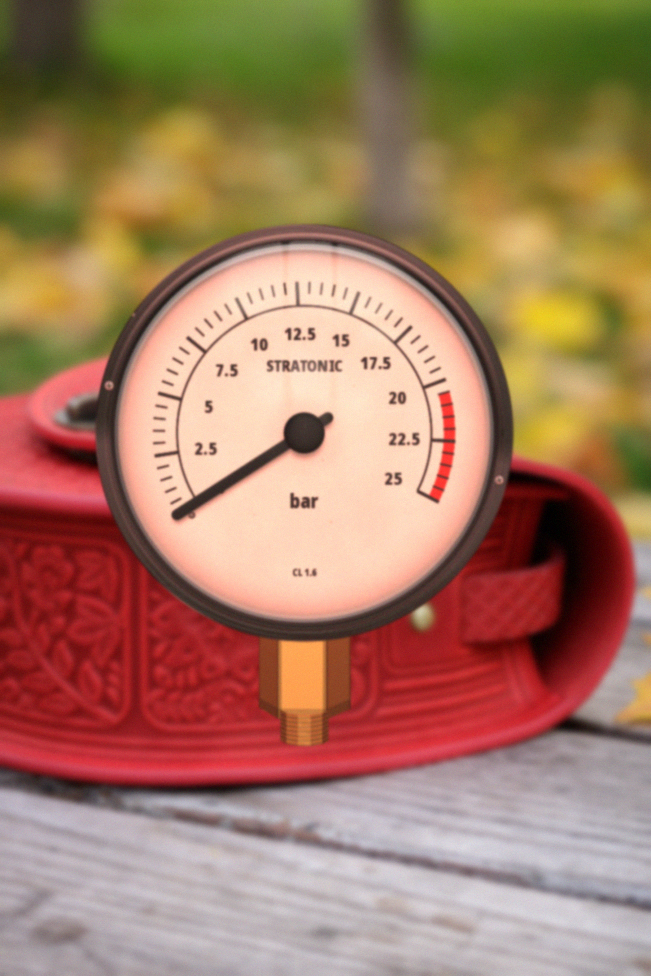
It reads 0 bar
